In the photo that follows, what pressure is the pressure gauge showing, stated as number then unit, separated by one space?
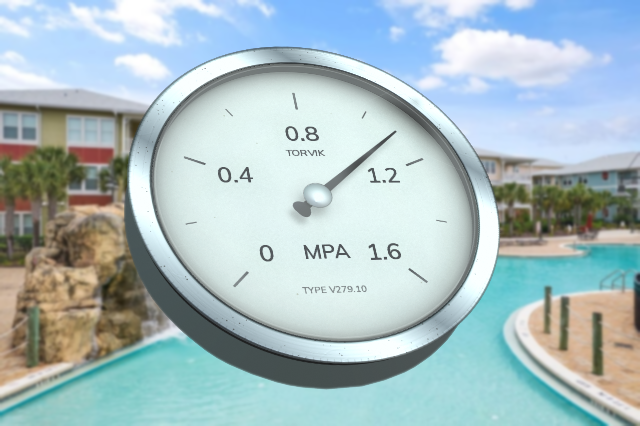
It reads 1.1 MPa
